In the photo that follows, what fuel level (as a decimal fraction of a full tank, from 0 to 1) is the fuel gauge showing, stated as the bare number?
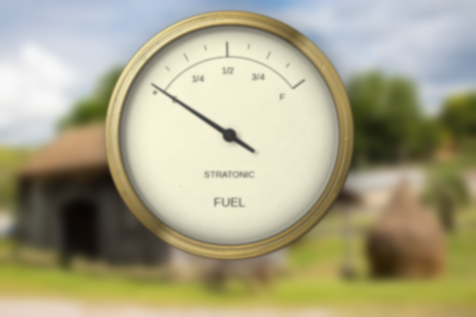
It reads 0
